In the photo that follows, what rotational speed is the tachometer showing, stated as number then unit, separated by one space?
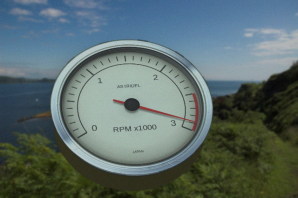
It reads 2900 rpm
